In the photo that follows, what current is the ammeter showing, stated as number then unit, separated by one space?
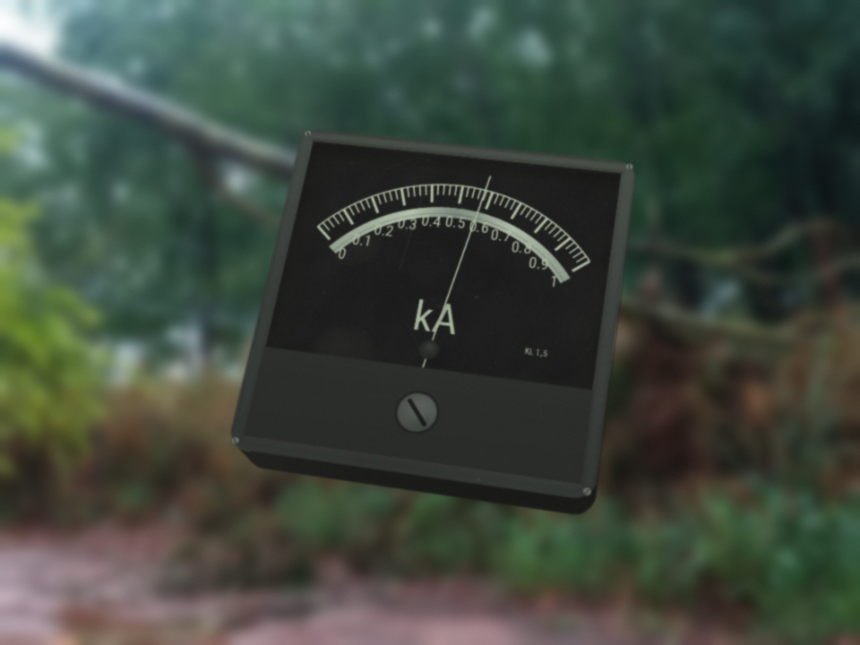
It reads 0.58 kA
